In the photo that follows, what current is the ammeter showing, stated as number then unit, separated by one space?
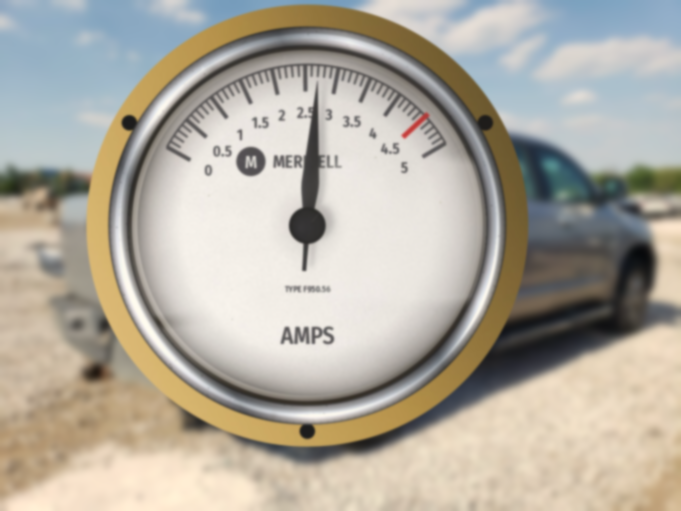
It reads 2.7 A
